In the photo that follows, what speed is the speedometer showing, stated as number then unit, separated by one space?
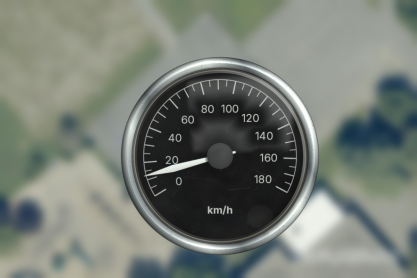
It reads 12.5 km/h
